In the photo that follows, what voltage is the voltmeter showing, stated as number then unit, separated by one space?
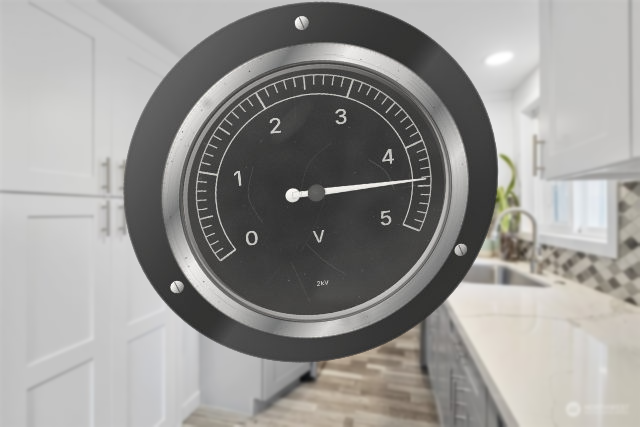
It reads 4.4 V
